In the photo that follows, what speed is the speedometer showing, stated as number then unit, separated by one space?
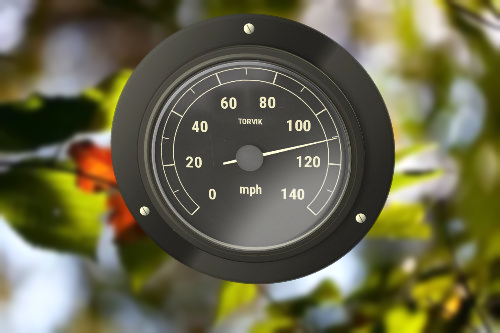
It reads 110 mph
